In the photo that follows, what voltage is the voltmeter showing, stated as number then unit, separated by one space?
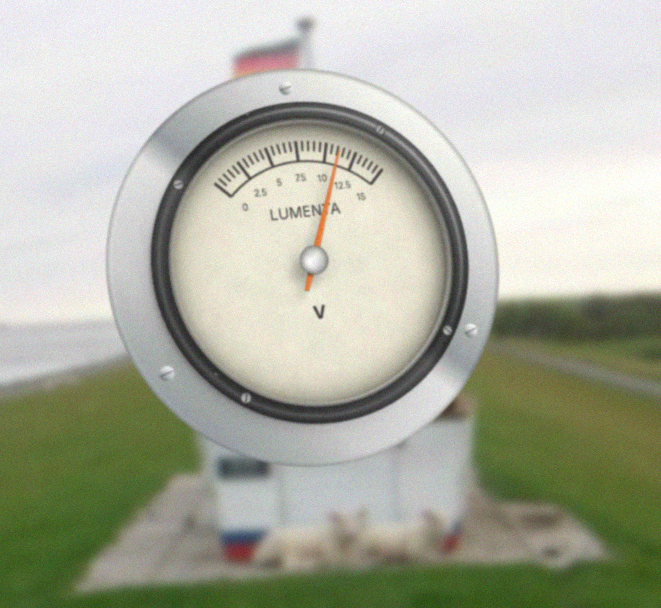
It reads 11 V
